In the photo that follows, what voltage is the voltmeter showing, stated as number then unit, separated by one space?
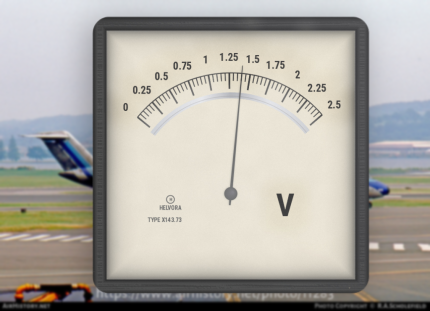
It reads 1.4 V
